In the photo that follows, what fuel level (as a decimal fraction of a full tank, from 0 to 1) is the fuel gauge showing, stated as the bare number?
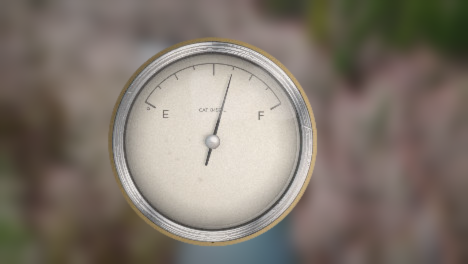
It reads 0.625
